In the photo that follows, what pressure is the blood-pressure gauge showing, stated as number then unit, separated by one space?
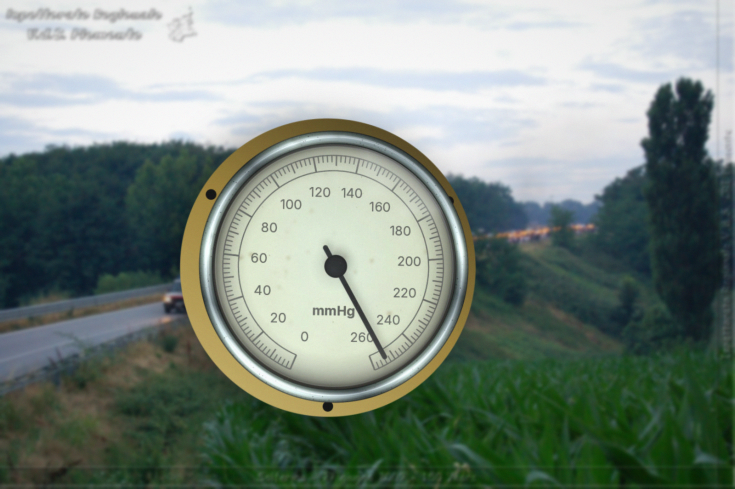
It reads 254 mmHg
